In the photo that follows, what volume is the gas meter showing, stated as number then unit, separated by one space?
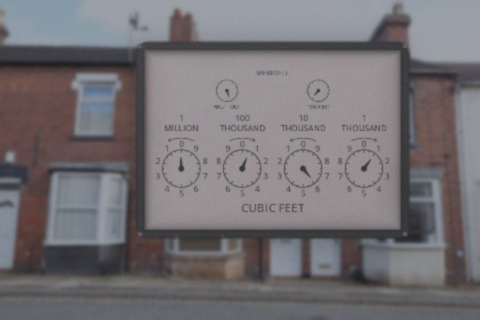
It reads 6100 ft³
